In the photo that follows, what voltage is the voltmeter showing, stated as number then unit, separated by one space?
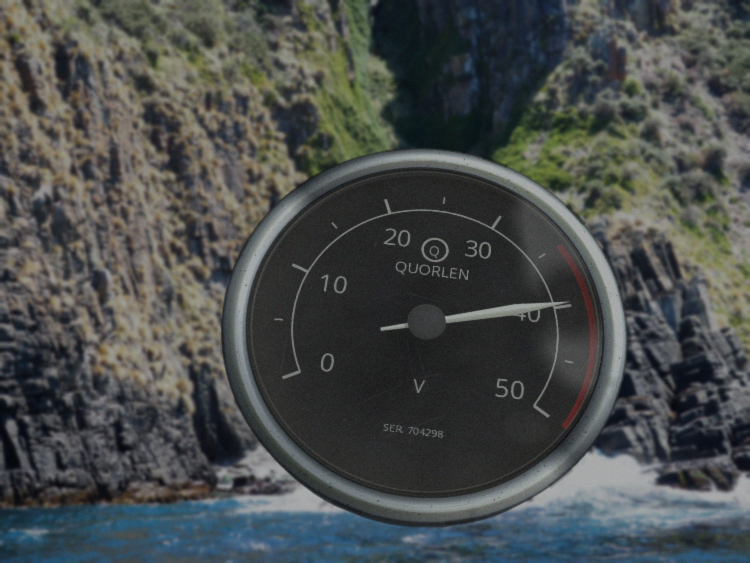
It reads 40 V
